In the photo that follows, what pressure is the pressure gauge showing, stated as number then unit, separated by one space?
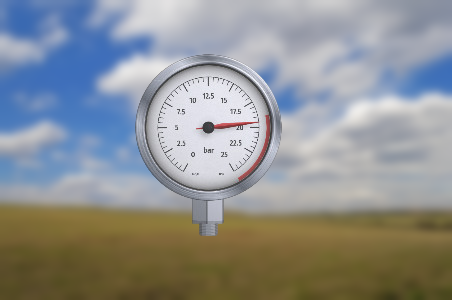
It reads 19.5 bar
